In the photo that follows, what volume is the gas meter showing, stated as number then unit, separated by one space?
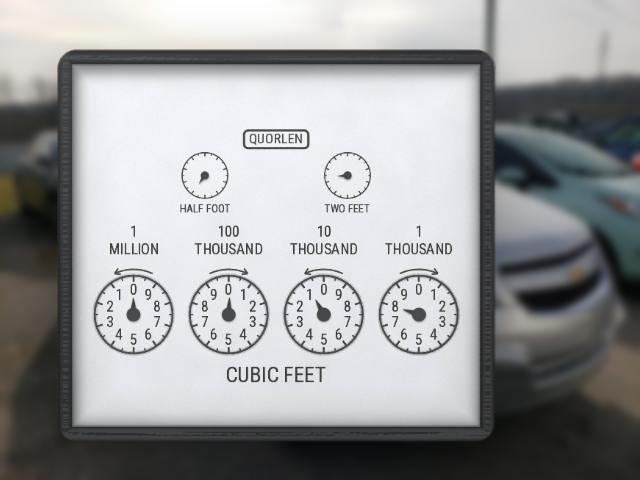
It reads 800 ft³
